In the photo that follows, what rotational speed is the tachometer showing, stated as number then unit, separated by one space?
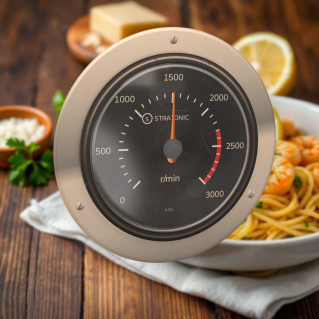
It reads 1500 rpm
